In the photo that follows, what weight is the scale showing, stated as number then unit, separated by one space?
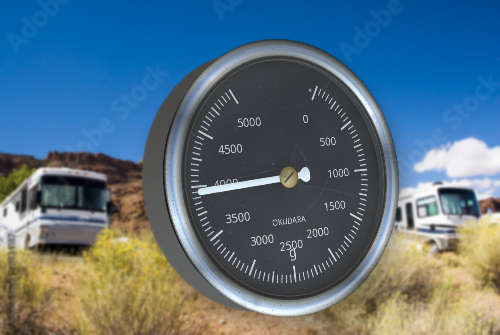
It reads 3950 g
